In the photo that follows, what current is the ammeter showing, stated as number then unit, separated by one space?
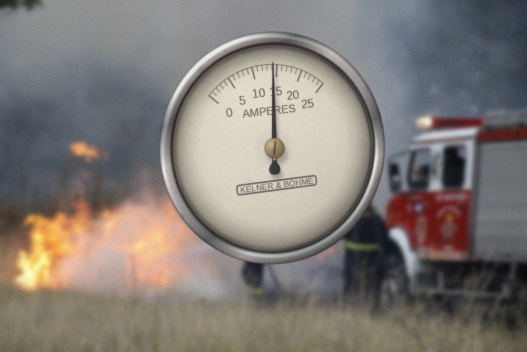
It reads 14 A
